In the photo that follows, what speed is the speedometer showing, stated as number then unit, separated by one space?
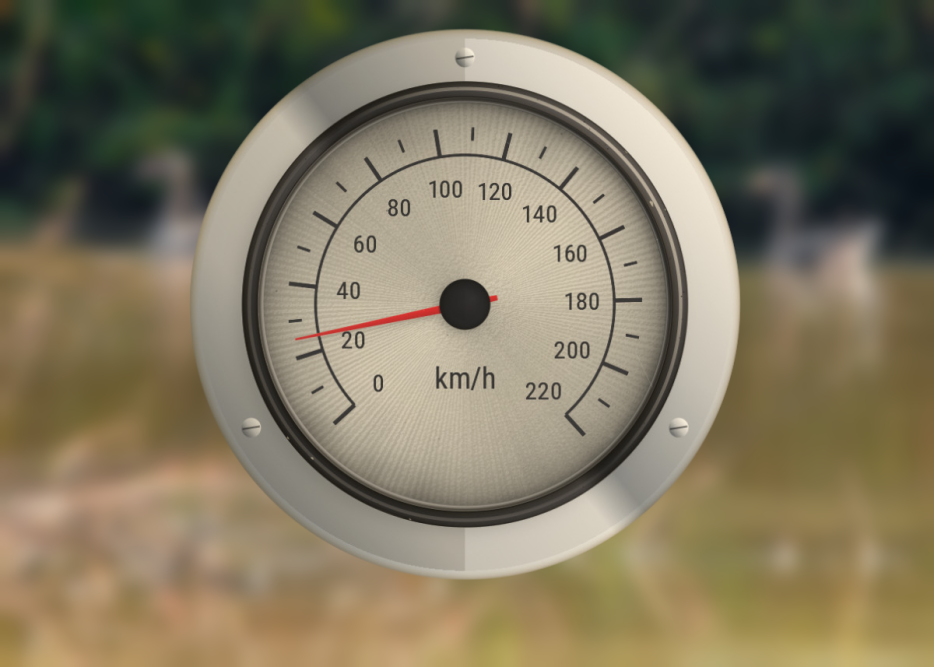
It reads 25 km/h
